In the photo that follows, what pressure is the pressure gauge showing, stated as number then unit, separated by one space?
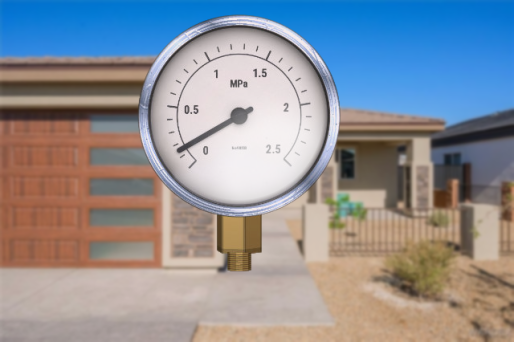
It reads 0.15 MPa
